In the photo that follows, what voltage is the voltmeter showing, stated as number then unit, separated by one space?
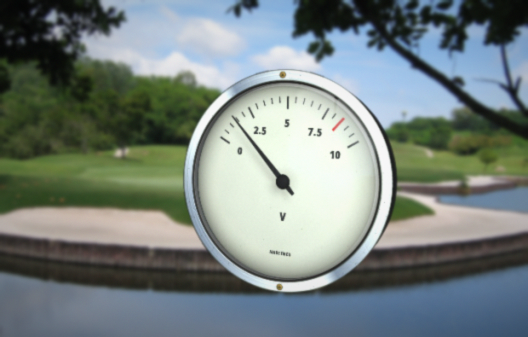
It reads 1.5 V
